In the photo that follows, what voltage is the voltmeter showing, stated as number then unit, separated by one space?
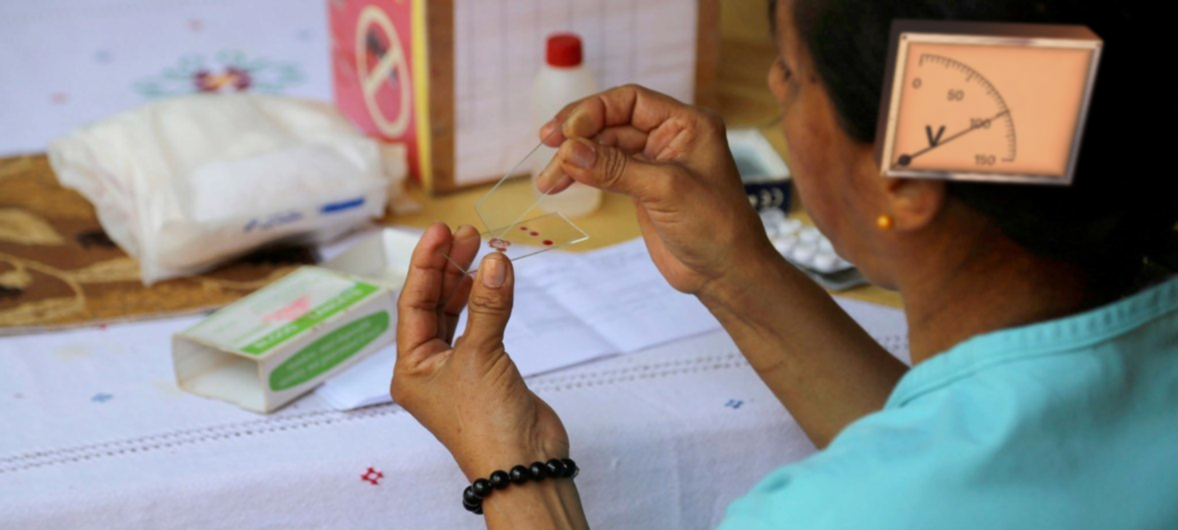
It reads 100 V
